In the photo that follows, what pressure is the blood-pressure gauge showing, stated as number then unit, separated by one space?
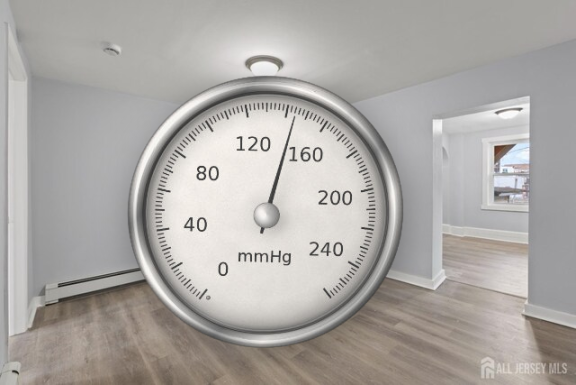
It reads 144 mmHg
